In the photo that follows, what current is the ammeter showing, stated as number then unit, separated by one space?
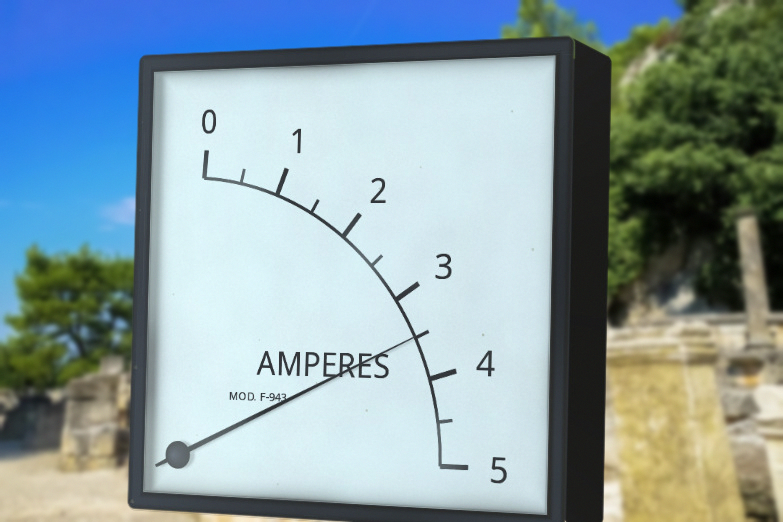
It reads 3.5 A
